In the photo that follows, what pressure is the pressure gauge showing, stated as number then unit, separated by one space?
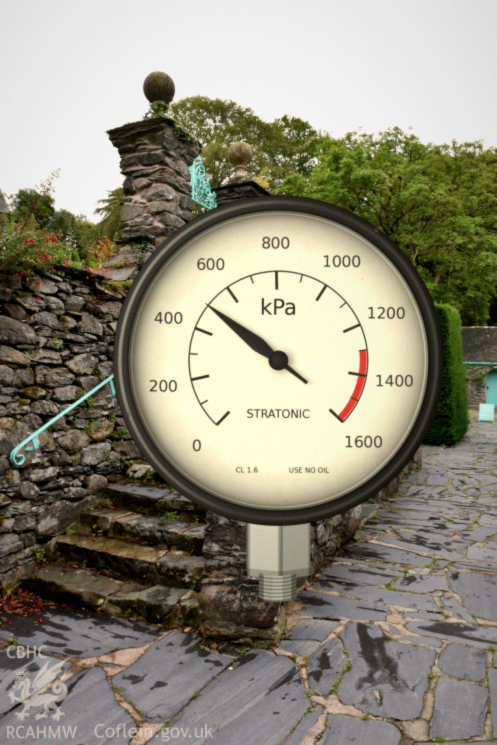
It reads 500 kPa
